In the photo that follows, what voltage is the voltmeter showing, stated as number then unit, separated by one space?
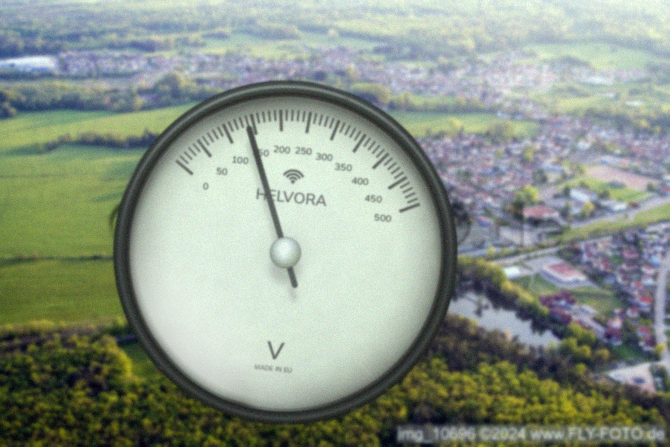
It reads 140 V
